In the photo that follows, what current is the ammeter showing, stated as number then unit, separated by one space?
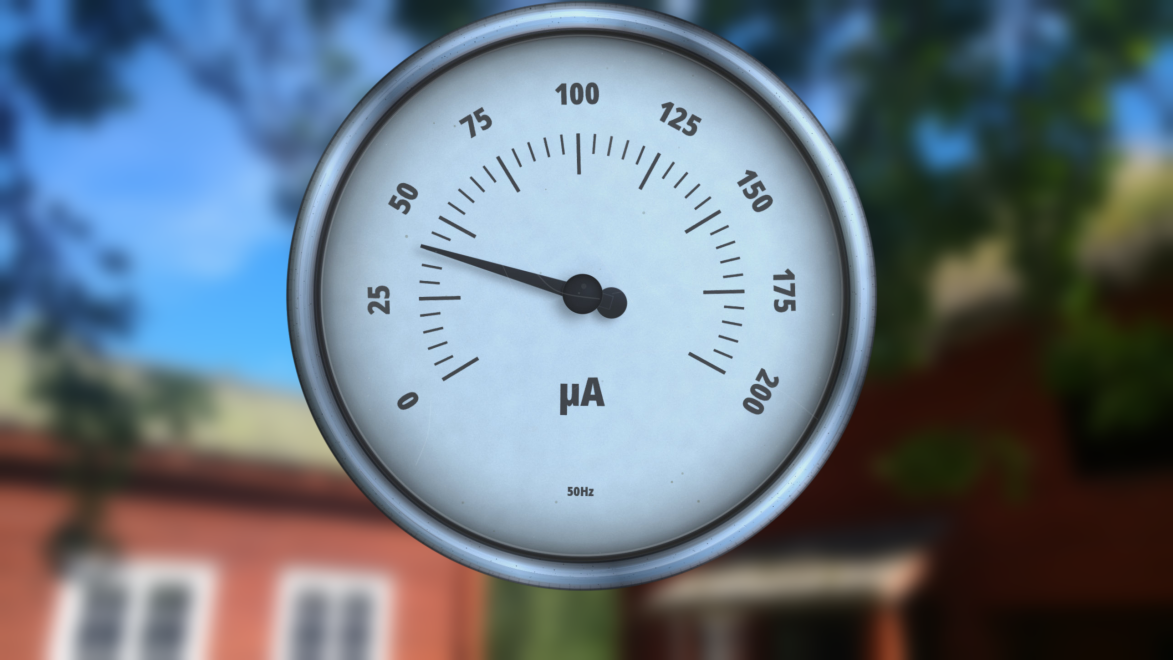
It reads 40 µA
